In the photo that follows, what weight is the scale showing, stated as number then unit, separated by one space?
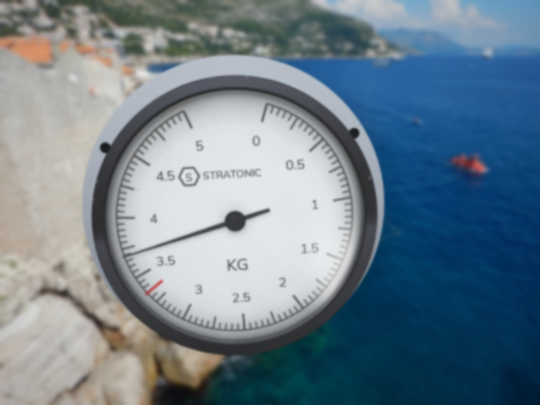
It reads 3.7 kg
